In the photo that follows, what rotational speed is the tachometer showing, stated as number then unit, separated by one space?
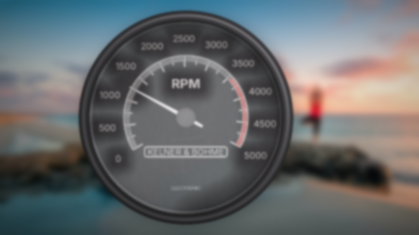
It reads 1250 rpm
